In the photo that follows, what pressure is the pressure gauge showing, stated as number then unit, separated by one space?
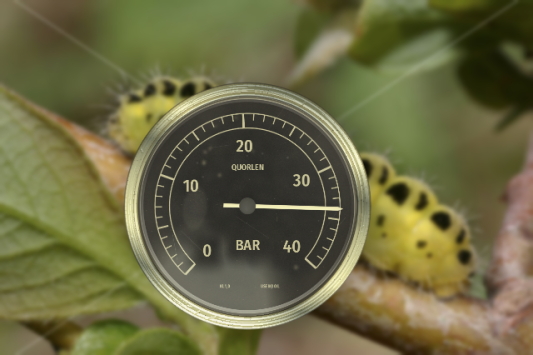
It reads 34 bar
